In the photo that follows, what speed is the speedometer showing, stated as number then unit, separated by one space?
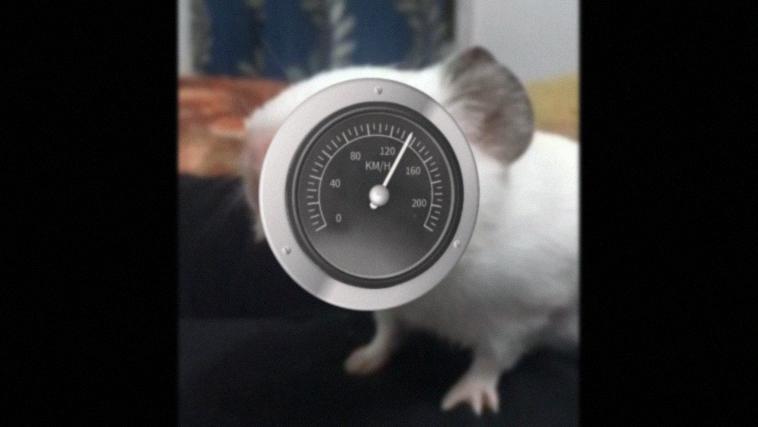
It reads 135 km/h
